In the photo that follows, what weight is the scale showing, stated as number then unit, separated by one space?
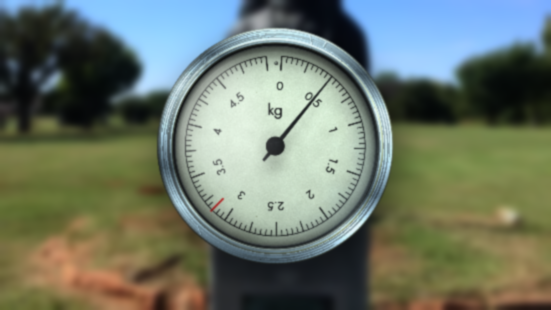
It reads 0.5 kg
